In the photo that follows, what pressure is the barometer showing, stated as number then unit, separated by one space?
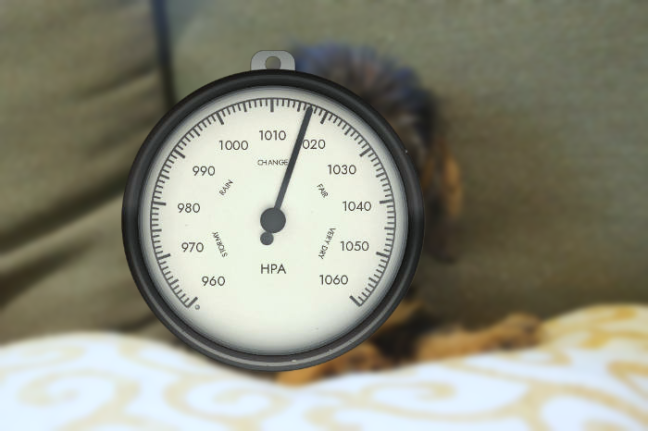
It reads 1017 hPa
